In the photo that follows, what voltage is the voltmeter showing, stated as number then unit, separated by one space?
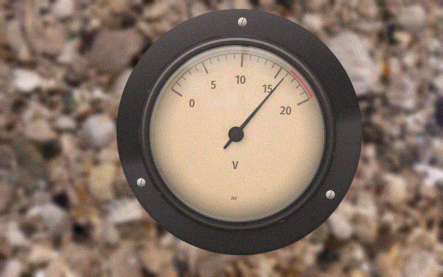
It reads 16 V
